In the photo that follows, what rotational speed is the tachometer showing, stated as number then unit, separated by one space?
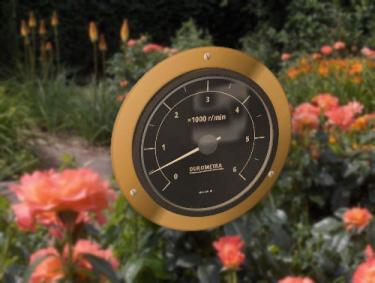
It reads 500 rpm
